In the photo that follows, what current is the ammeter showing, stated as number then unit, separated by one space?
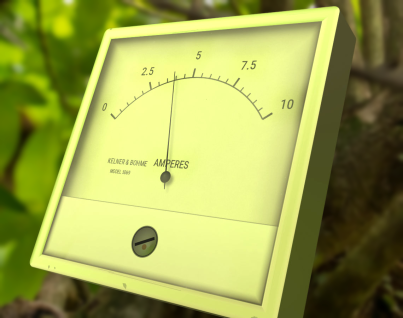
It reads 4 A
